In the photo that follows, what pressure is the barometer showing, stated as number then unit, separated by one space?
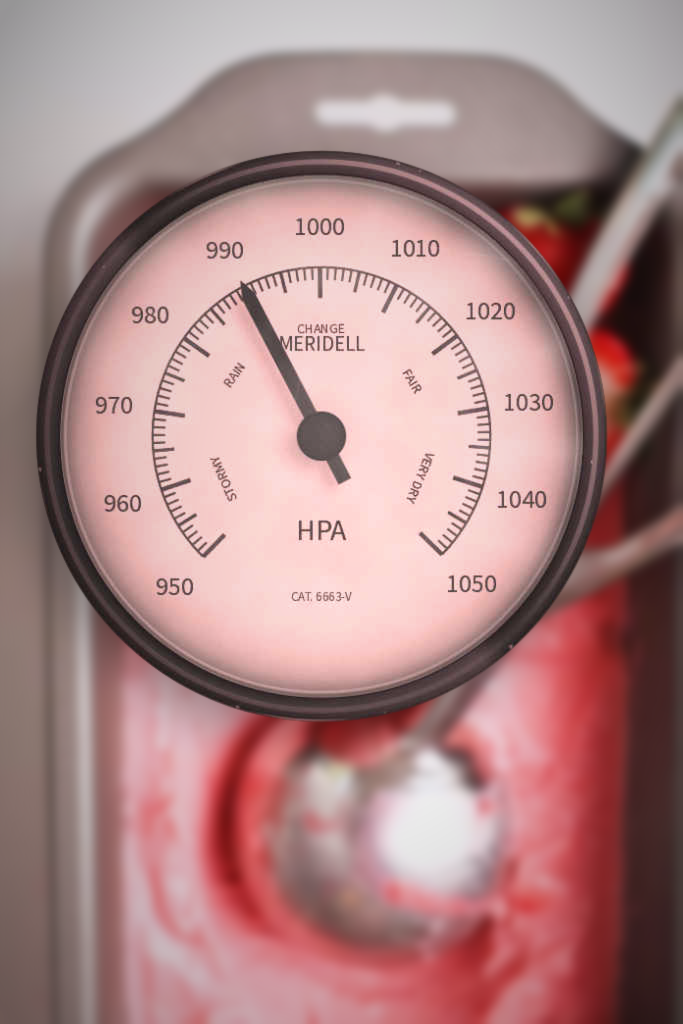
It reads 990 hPa
